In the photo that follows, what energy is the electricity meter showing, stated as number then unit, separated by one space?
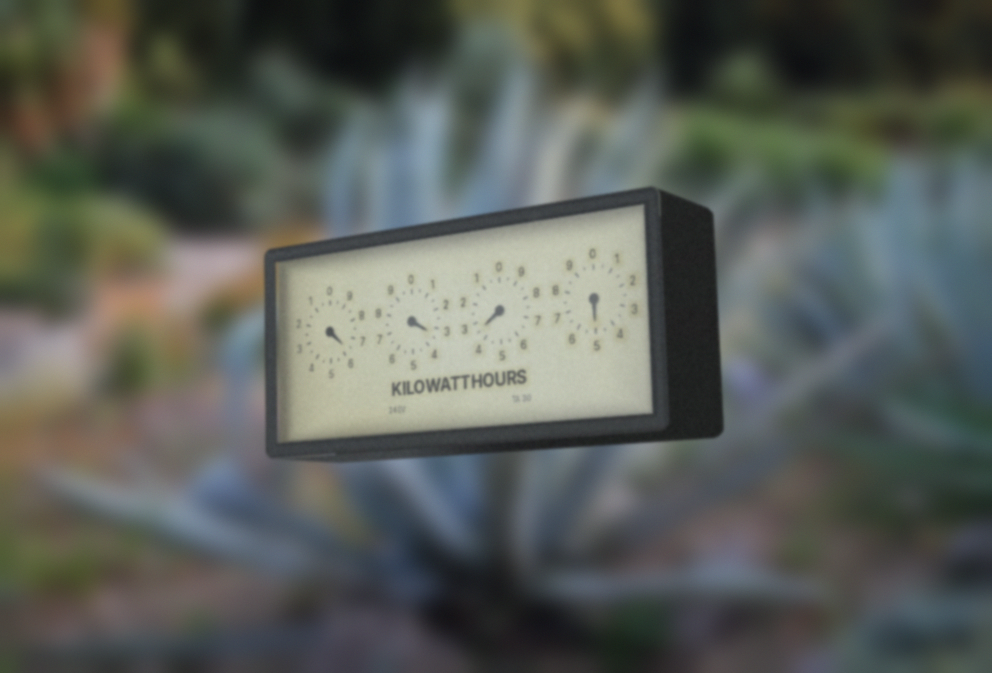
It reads 6335 kWh
